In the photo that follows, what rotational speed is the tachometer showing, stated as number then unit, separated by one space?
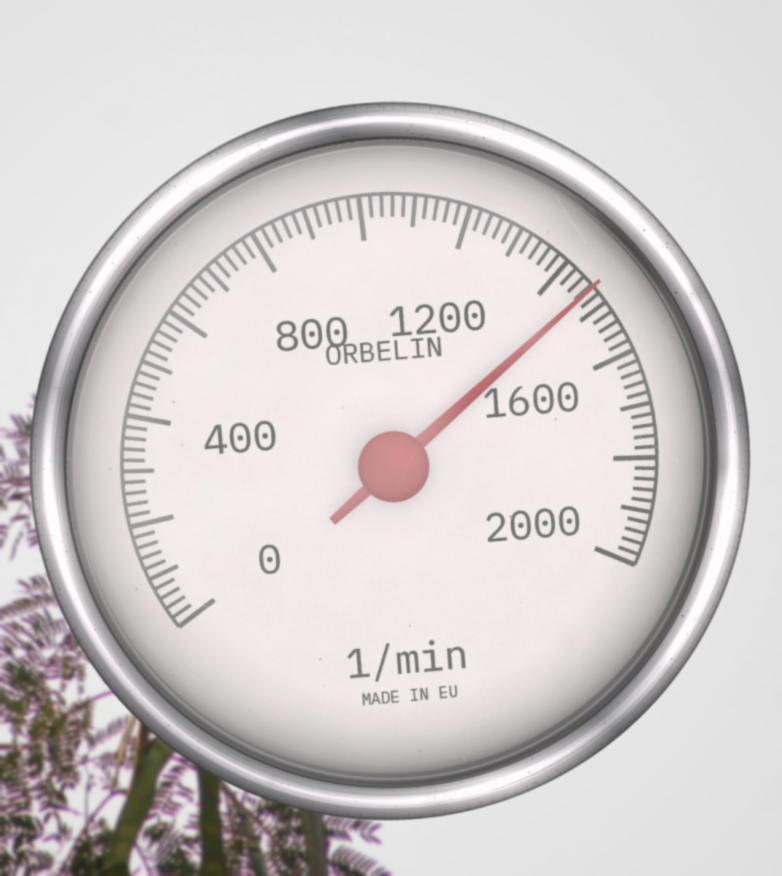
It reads 1460 rpm
